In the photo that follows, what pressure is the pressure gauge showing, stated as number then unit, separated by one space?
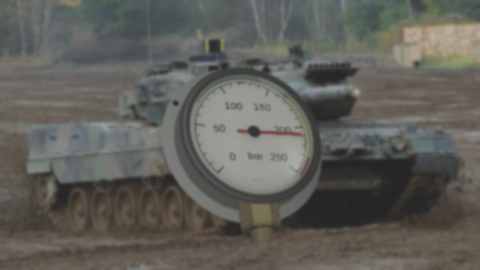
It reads 210 bar
